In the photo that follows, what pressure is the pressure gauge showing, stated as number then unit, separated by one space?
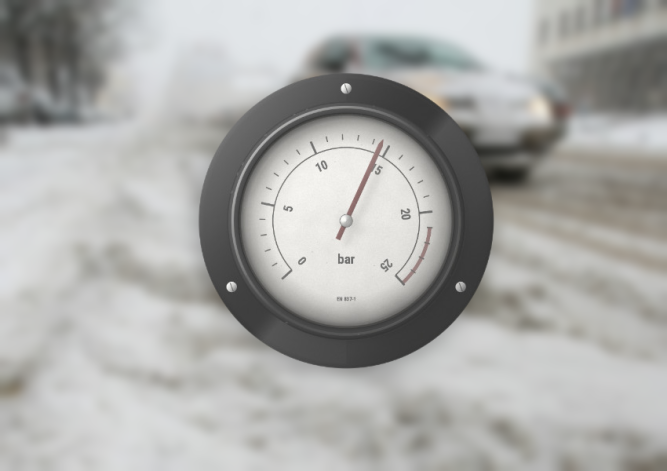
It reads 14.5 bar
